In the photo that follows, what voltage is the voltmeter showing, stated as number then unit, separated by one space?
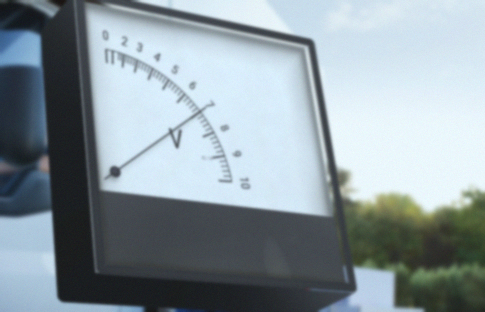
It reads 7 V
